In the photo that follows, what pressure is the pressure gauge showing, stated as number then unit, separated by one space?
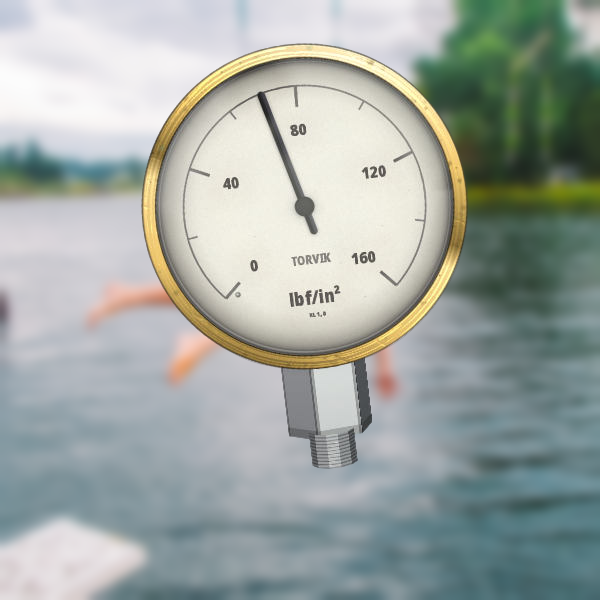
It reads 70 psi
